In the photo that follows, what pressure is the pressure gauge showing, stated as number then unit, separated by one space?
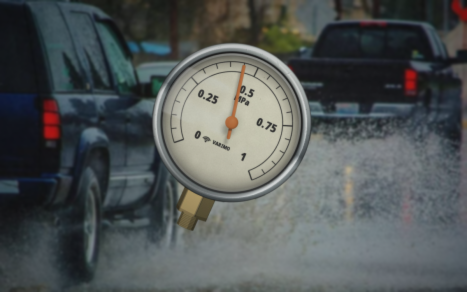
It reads 0.45 MPa
